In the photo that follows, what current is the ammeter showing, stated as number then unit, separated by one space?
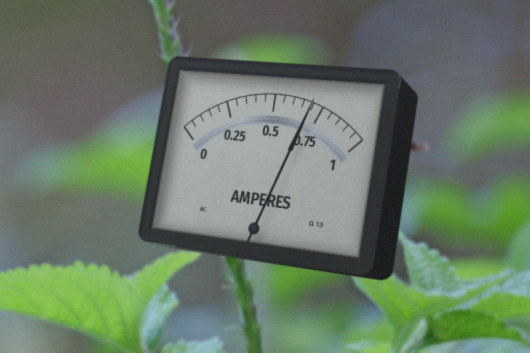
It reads 0.7 A
